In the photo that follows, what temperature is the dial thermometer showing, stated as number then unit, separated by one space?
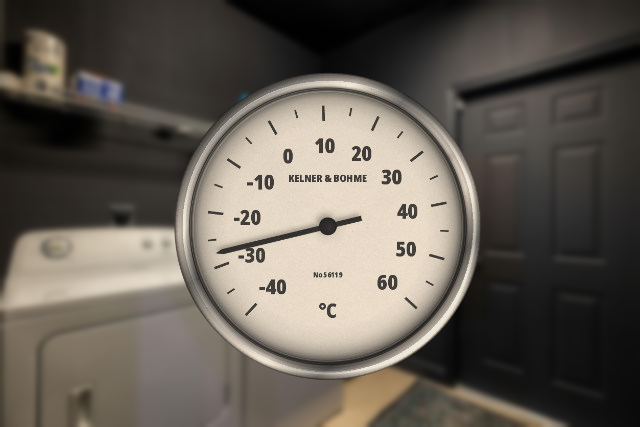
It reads -27.5 °C
